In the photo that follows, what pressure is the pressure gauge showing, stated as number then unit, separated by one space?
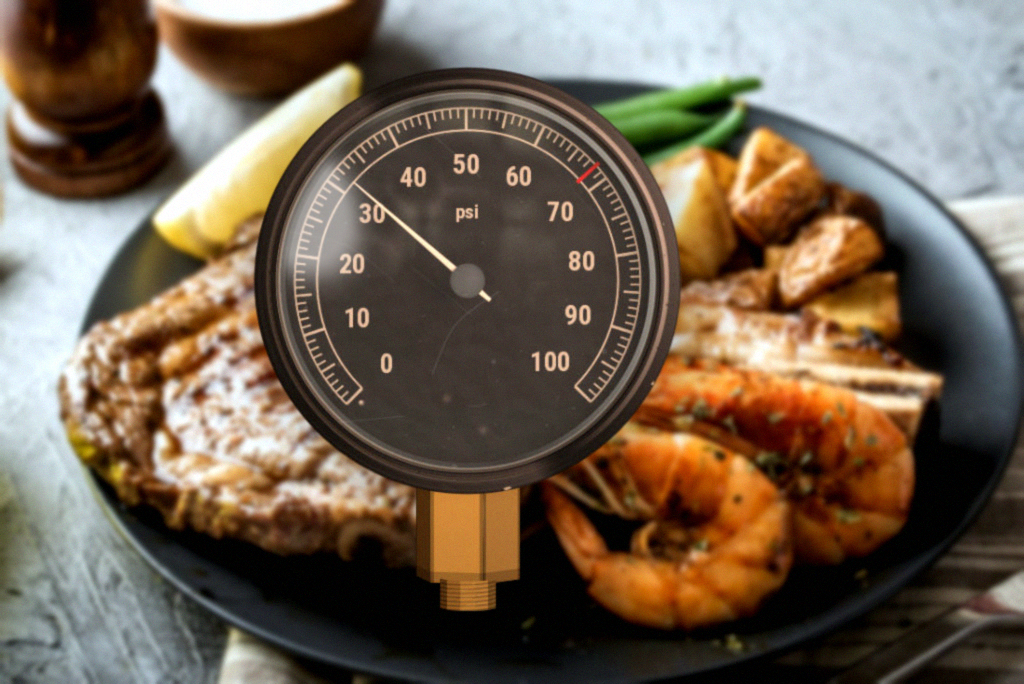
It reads 32 psi
